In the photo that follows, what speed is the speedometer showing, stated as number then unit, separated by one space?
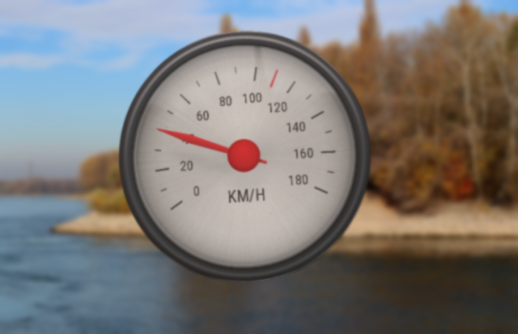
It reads 40 km/h
